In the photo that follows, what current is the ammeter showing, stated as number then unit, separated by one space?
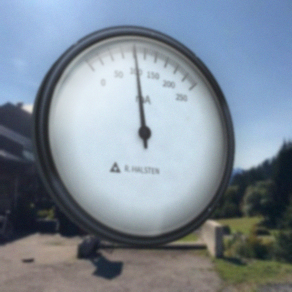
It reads 100 mA
